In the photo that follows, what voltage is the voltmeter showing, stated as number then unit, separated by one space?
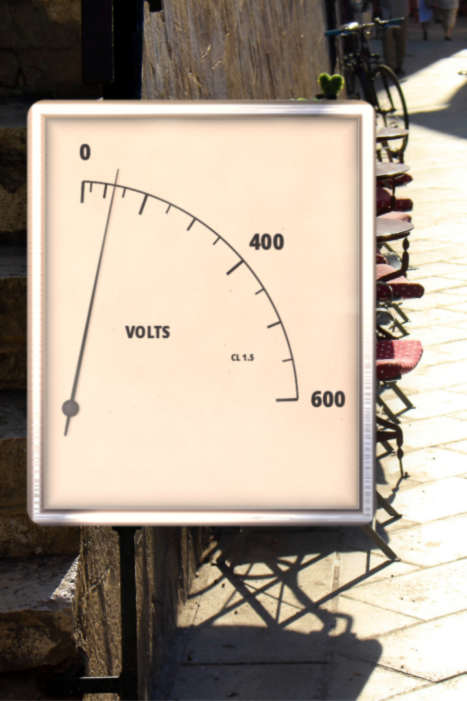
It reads 125 V
